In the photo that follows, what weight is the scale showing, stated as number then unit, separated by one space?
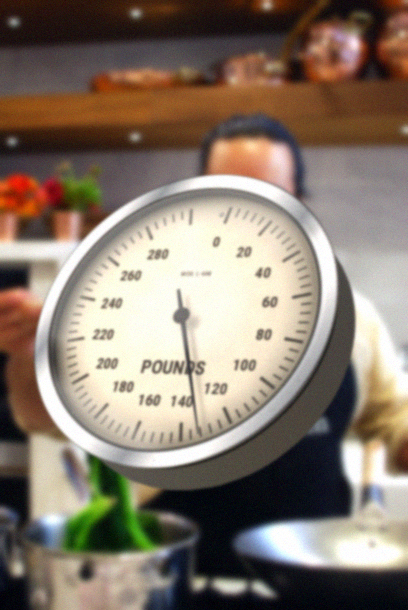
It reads 132 lb
